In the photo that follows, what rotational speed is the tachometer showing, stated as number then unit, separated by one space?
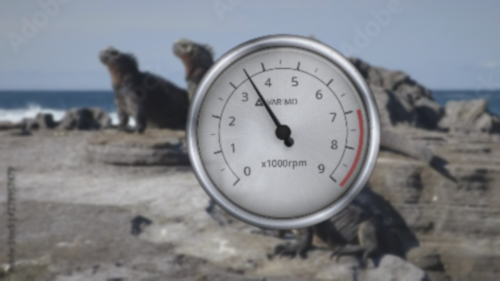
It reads 3500 rpm
